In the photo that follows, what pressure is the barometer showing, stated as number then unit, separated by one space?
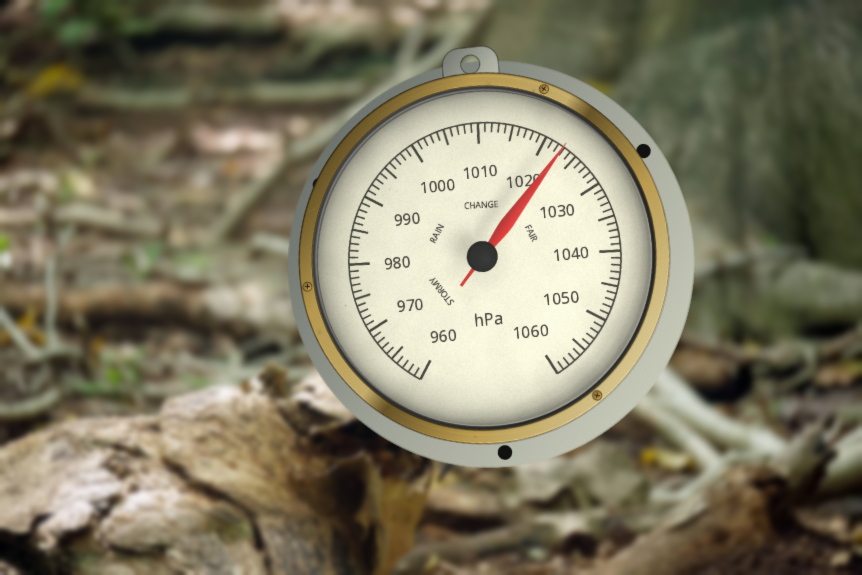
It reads 1023 hPa
